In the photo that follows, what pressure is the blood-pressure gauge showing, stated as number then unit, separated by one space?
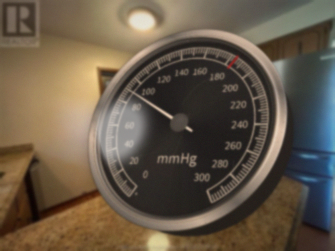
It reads 90 mmHg
